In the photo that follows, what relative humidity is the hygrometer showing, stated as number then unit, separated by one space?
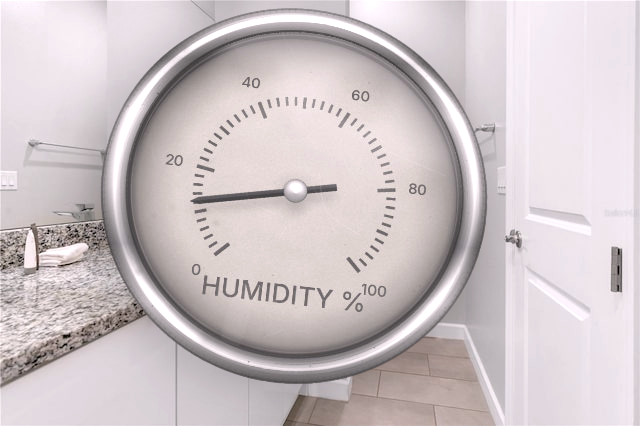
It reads 12 %
